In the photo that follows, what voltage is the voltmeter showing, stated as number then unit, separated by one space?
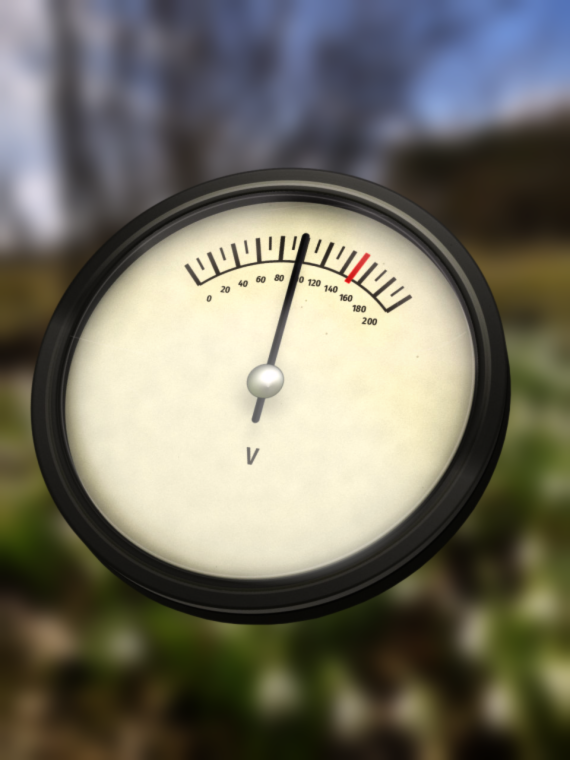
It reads 100 V
